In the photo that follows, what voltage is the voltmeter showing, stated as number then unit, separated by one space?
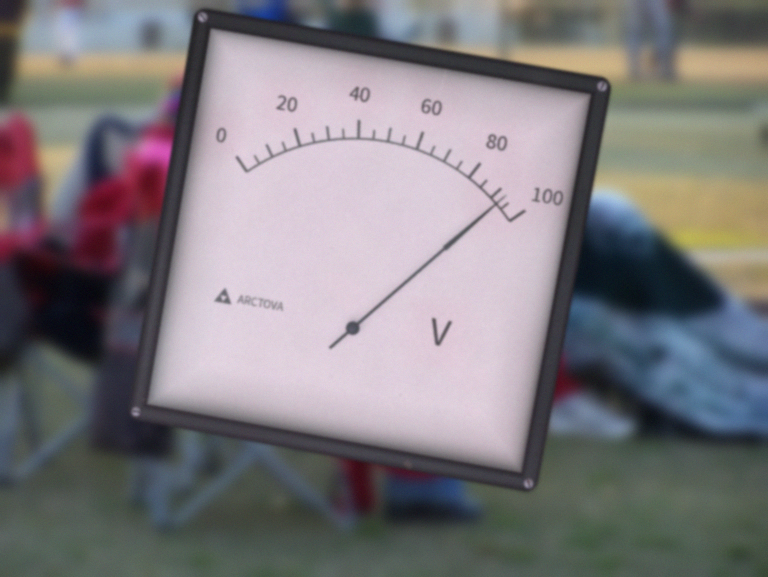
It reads 92.5 V
